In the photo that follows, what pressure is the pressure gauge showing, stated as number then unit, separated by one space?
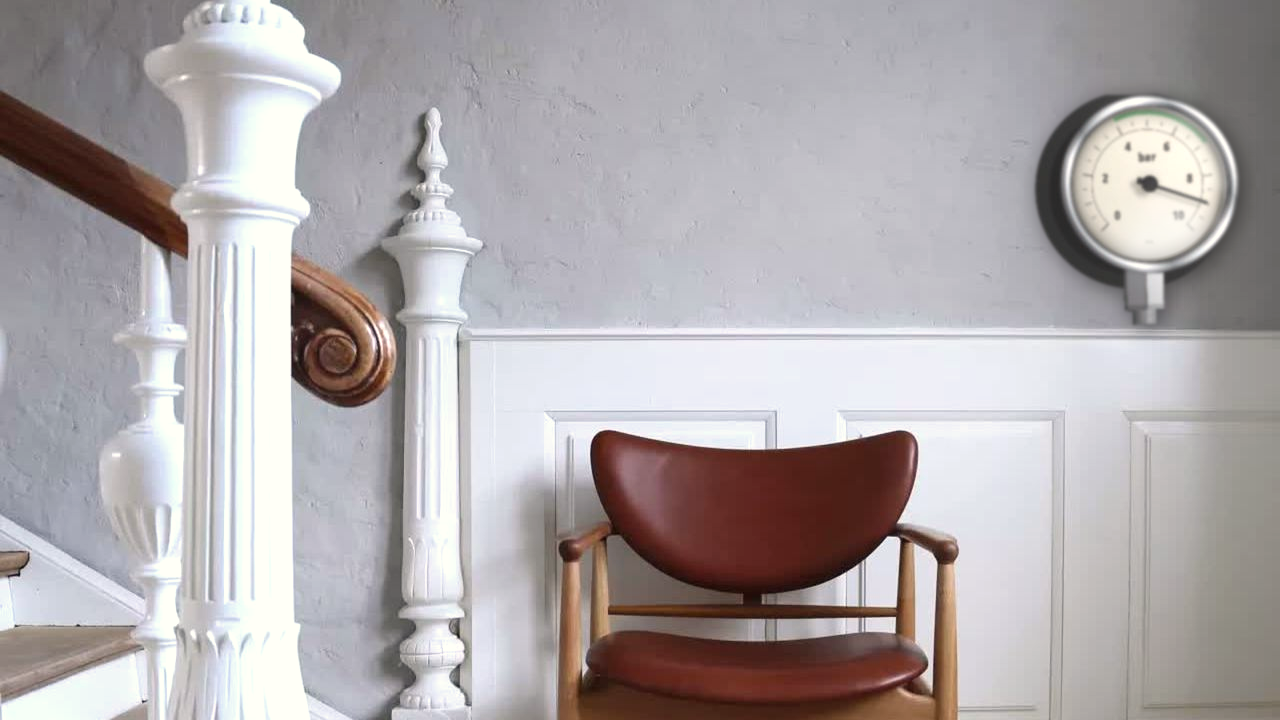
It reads 9 bar
